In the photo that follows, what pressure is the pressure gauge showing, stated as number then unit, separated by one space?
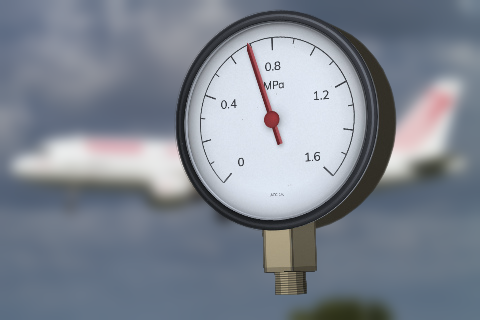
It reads 0.7 MPa
